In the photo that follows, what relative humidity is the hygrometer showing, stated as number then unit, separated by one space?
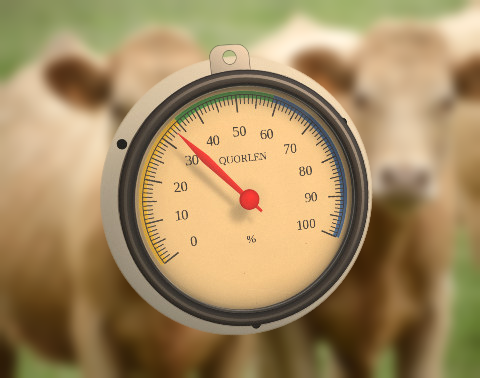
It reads 33 %
